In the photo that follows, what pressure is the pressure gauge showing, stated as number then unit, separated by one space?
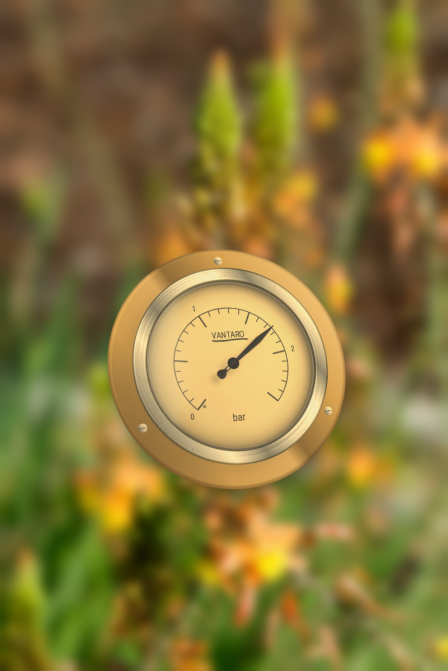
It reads 1.75 bar
